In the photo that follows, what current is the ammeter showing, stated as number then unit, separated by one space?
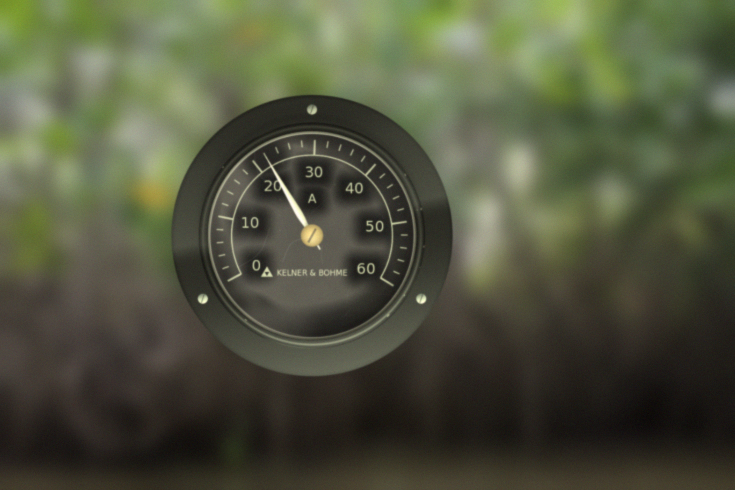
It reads 22 A
